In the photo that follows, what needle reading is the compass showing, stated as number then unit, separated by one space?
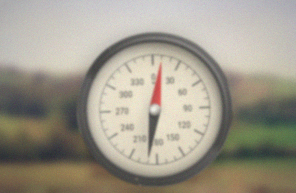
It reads 10 °
